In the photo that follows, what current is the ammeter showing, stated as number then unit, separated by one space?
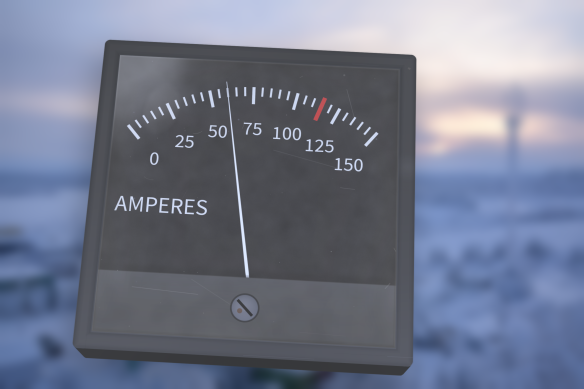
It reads 60 A
